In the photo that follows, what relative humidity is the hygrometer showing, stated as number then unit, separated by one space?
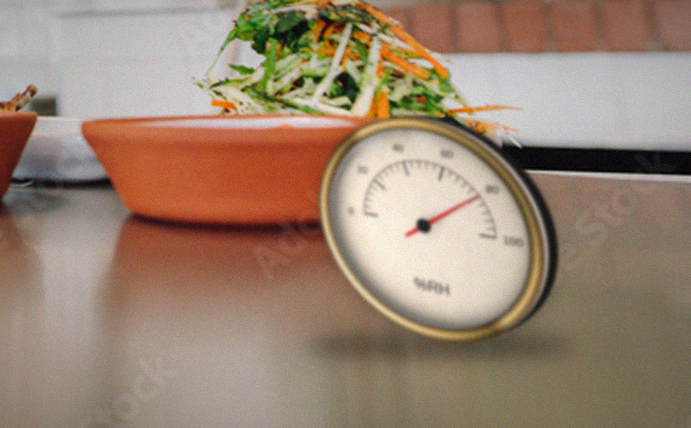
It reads 80 %
